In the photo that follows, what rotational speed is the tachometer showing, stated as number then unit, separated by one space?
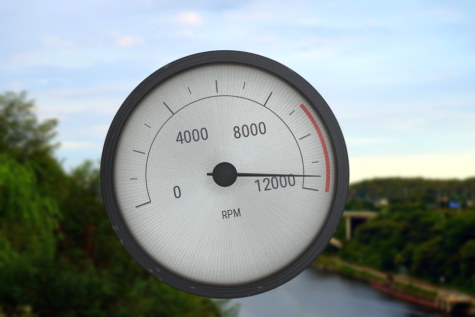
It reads 11500 rpm
